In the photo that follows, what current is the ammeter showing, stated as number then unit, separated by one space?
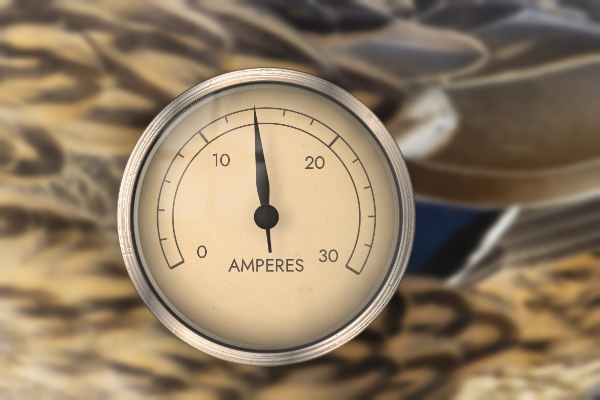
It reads 14 A
